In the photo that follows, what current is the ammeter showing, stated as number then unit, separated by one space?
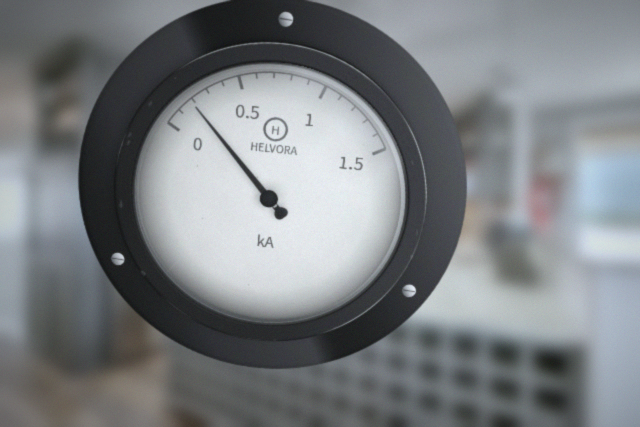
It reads 0.2 kA
